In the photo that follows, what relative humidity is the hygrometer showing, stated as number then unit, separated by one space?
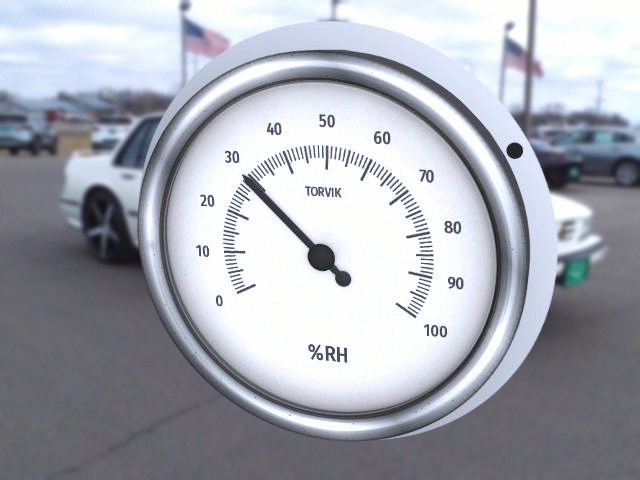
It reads 30 %
